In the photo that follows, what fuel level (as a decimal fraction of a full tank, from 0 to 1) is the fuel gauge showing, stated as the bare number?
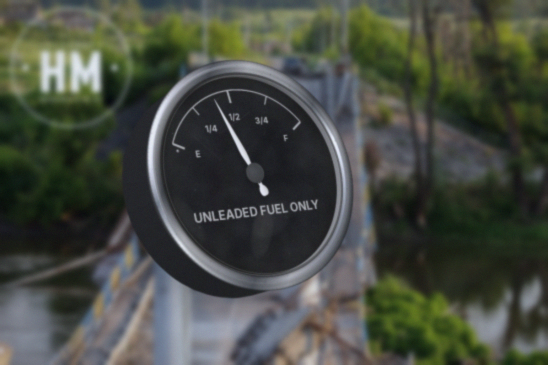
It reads 0.375
